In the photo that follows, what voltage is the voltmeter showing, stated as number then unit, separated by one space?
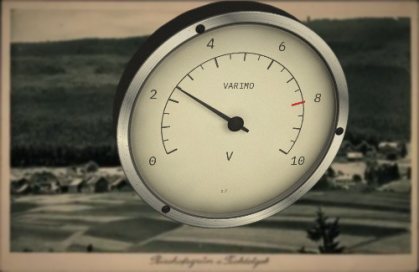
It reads 2.5 V
